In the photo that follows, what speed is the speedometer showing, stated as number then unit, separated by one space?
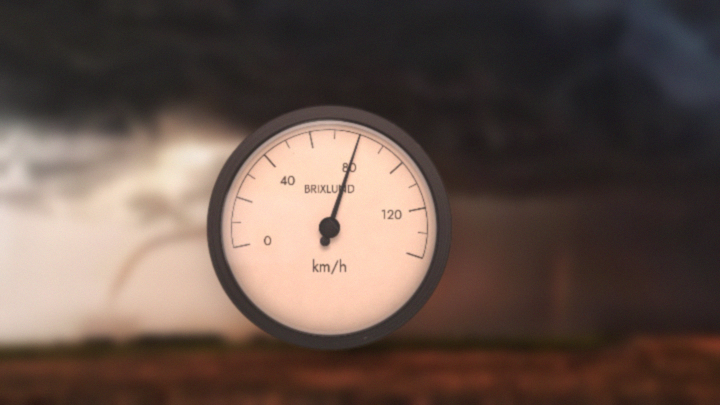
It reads 80 km/h
